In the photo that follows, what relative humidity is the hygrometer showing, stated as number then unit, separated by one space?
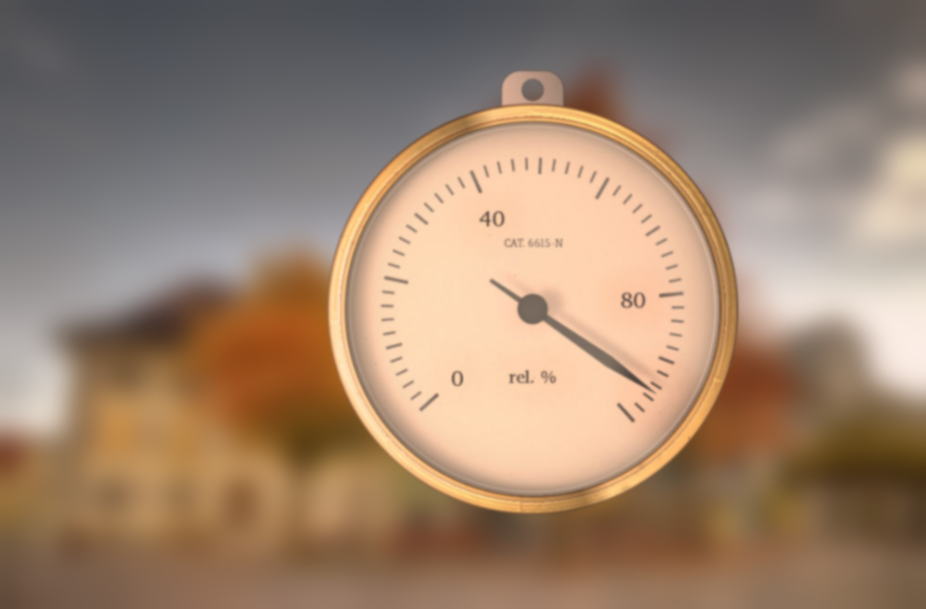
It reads 95 %
